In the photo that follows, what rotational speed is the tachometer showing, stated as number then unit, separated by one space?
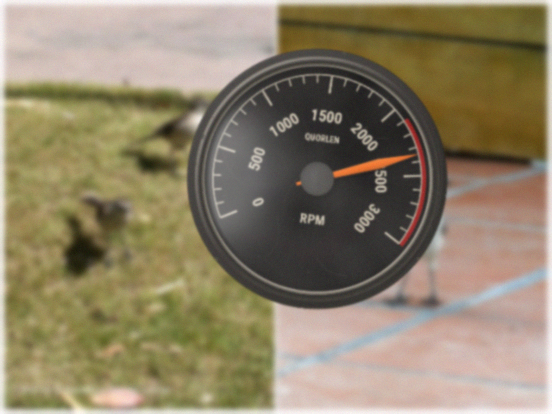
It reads 2350 rpm
